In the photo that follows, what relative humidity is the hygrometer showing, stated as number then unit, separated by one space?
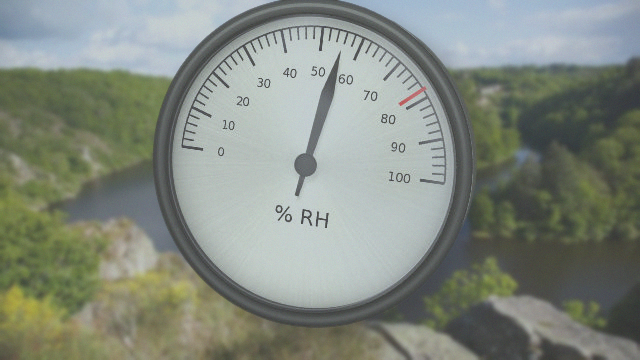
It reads 56 %
